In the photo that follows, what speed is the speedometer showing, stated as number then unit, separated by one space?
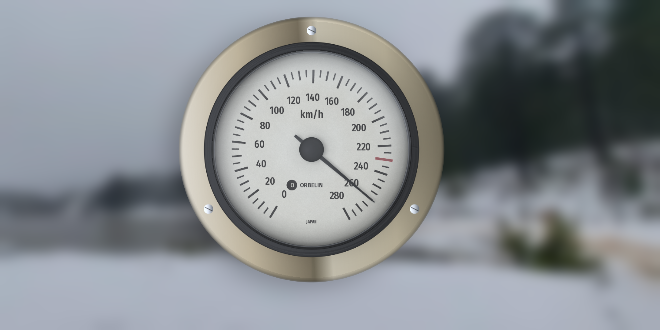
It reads 260 km/h
